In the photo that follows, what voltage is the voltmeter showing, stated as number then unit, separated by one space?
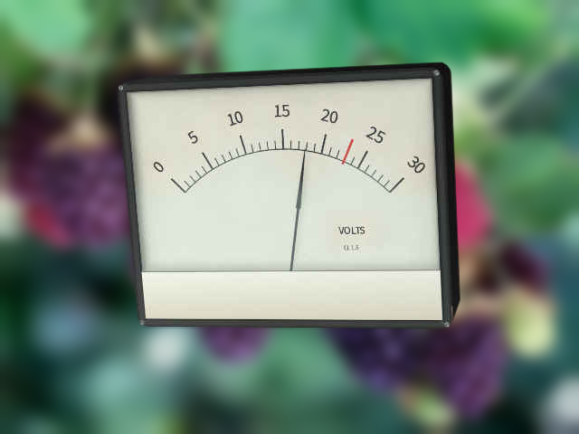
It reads 18 V
